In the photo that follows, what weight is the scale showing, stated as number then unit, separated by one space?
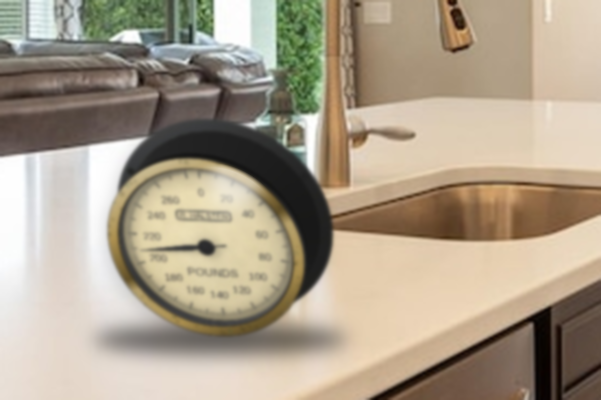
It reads 210 lb
